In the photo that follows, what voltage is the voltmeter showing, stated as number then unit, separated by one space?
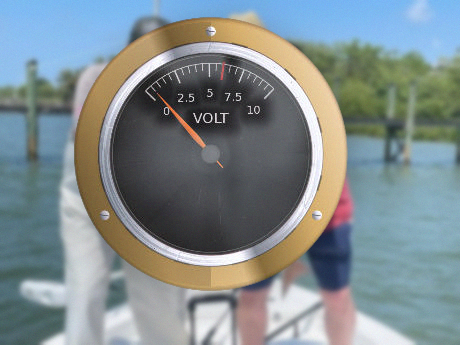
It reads 0.5 V
